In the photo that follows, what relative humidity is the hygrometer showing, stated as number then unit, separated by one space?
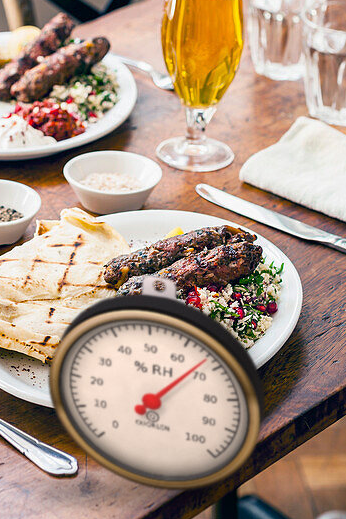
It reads 66 %
